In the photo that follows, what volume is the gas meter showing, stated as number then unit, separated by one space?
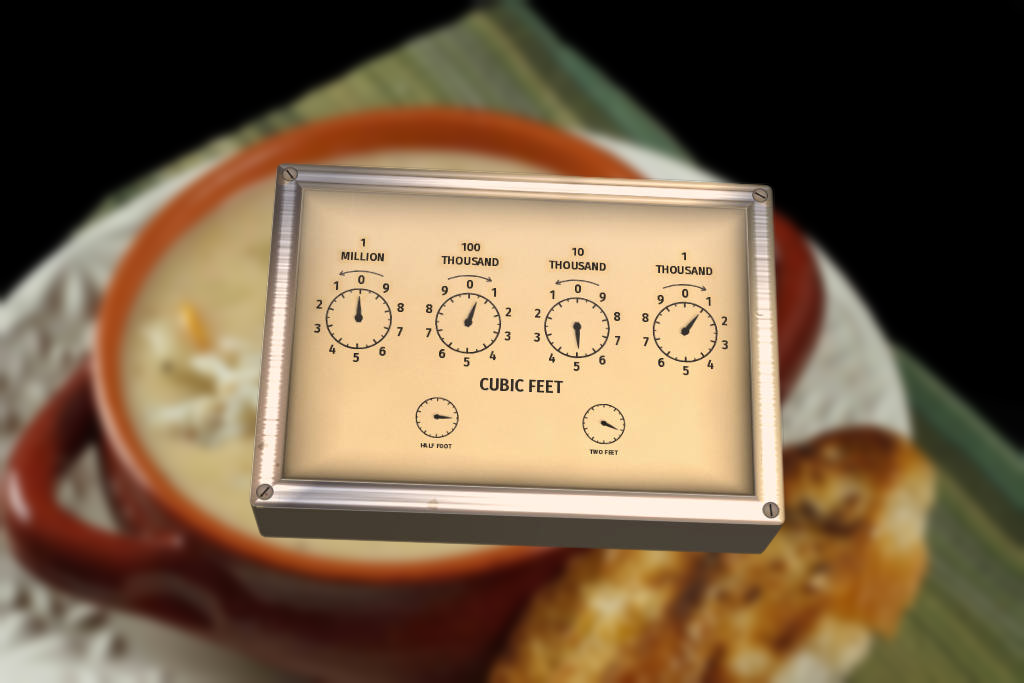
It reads 5100 ft³
